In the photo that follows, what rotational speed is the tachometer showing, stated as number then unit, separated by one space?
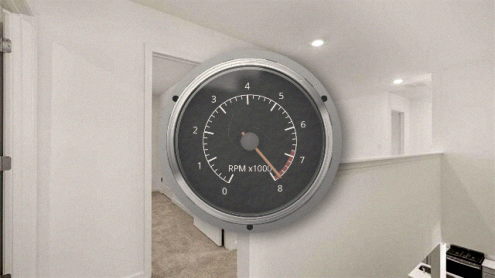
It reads 7800 rpm
